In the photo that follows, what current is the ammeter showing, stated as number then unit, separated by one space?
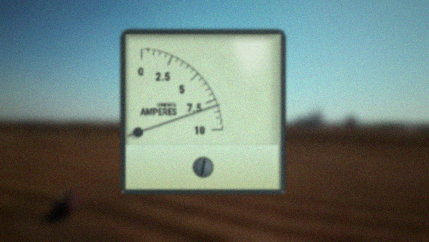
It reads 8 A
